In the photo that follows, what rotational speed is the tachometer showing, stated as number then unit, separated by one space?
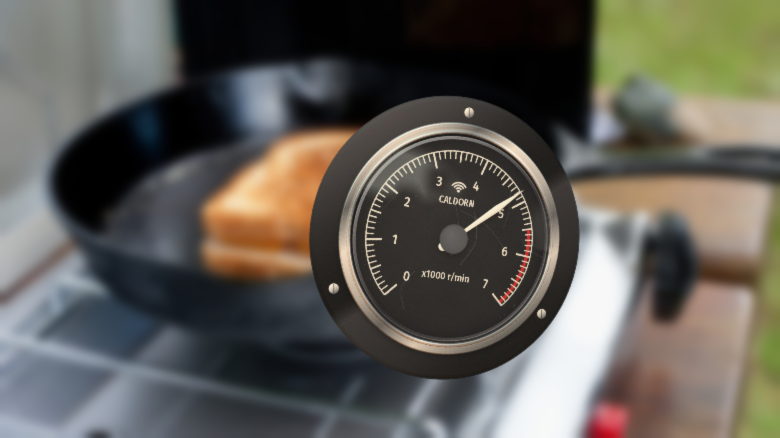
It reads 4800 rpm
